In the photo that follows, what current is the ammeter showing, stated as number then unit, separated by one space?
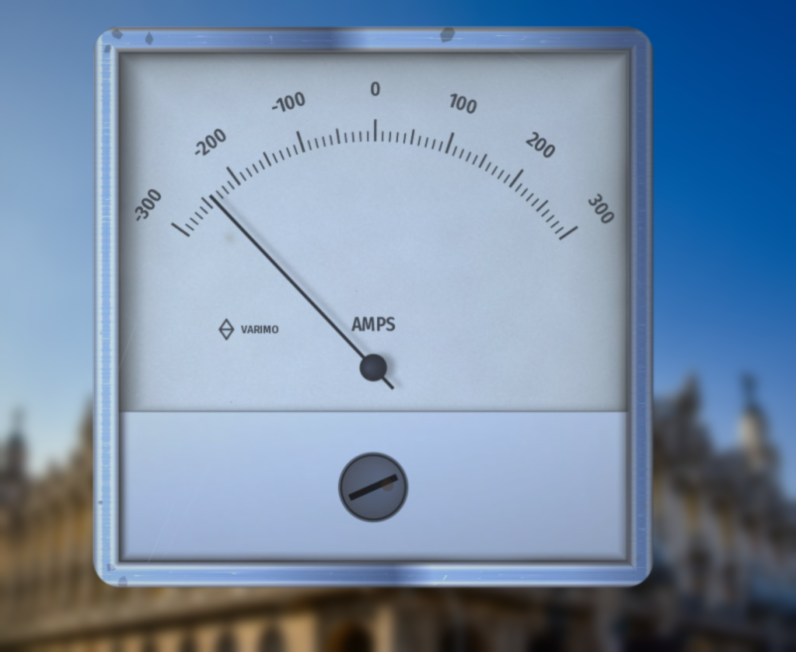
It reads -240 A
